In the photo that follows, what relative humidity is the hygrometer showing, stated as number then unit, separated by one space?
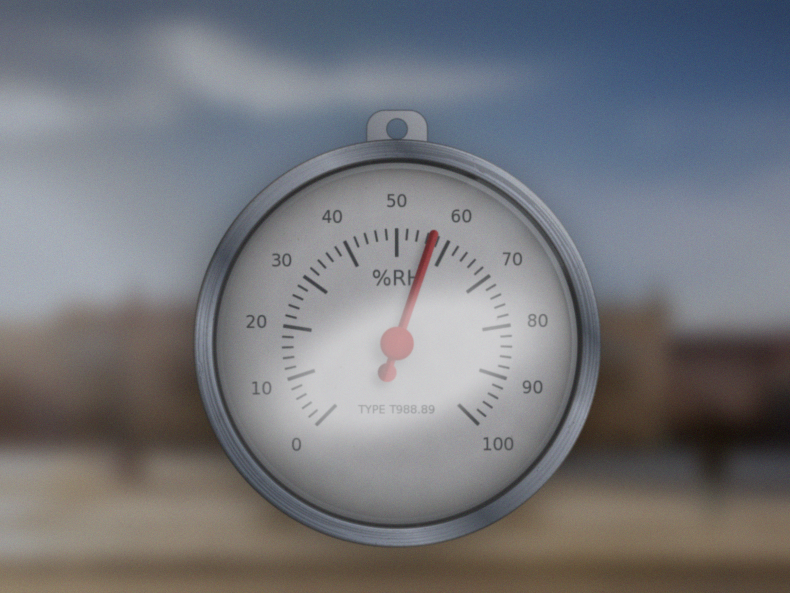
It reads 57 %
